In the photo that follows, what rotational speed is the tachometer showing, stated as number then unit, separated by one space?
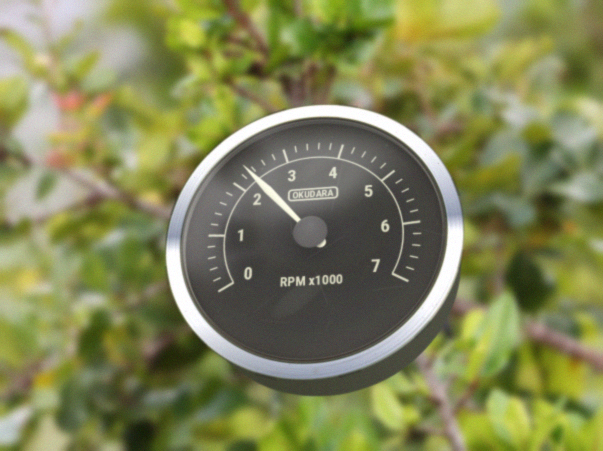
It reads 2300 rpm
